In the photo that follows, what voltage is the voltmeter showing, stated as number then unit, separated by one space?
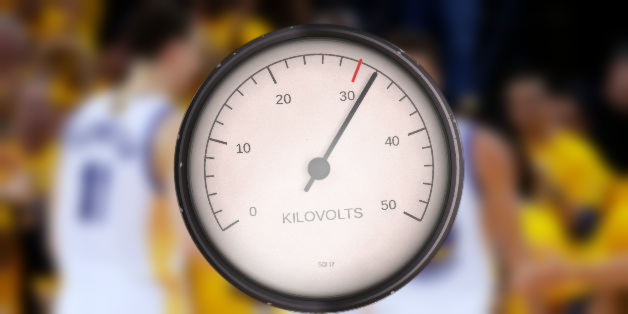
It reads 32 kV
